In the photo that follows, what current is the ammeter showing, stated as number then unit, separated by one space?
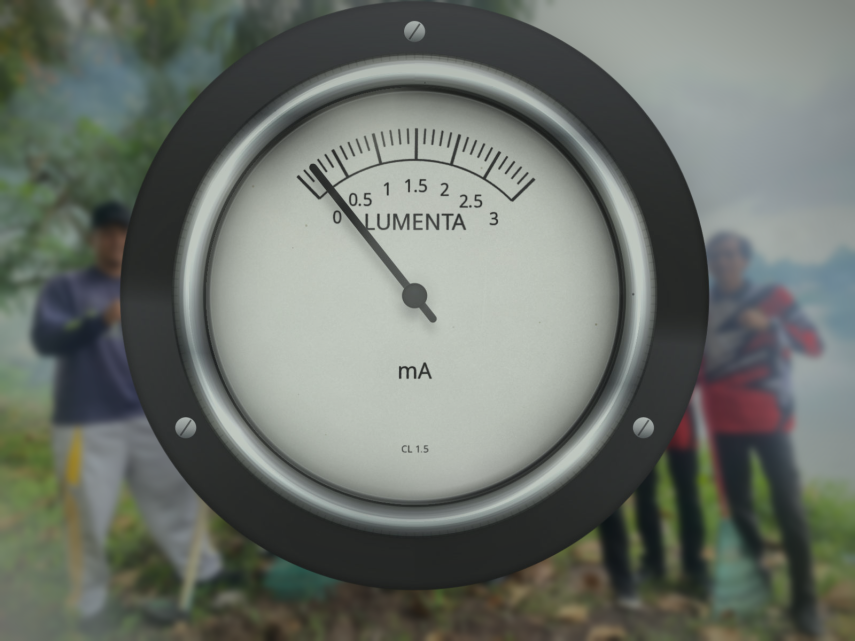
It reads 0.2 mA
